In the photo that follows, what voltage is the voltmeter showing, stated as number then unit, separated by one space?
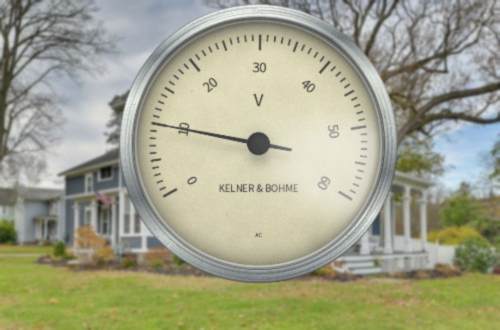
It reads 10 V
